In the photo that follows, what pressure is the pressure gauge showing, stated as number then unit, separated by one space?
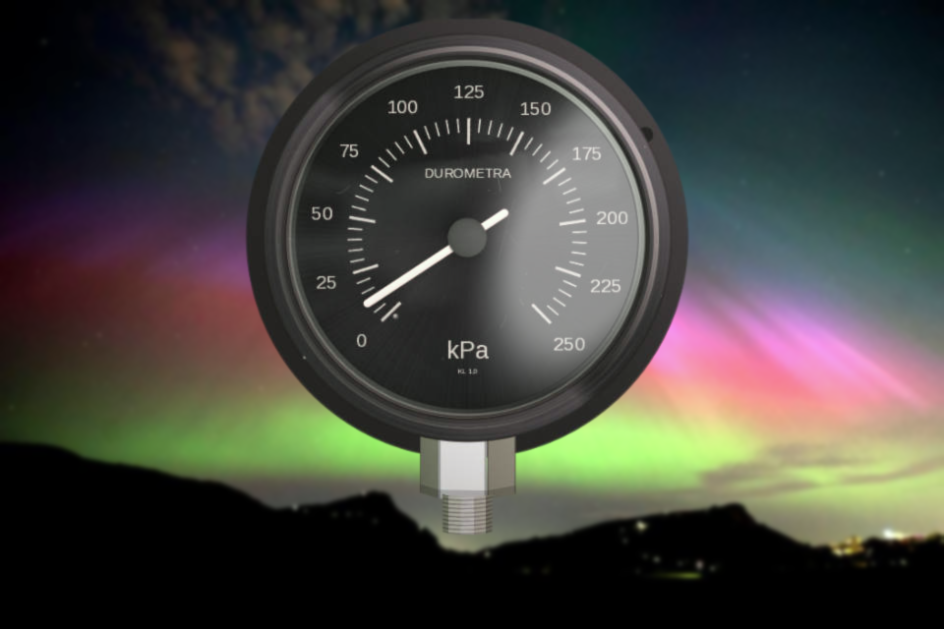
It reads 10 kPa
